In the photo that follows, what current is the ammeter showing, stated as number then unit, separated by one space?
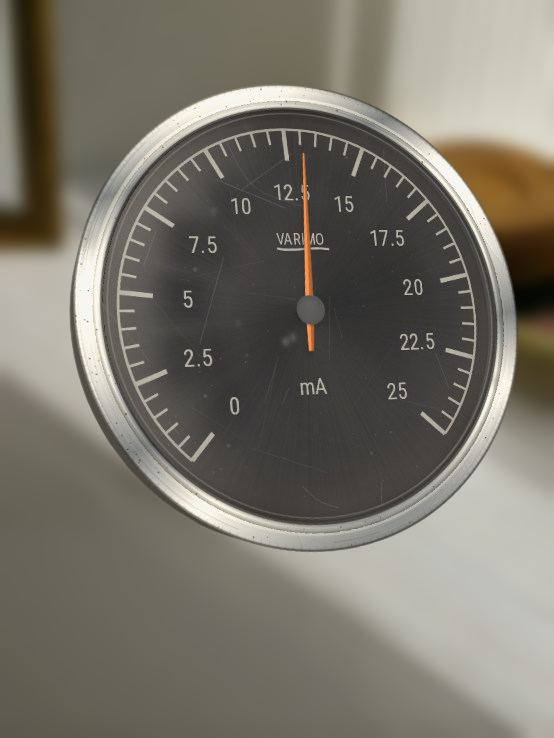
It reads 13 mA
